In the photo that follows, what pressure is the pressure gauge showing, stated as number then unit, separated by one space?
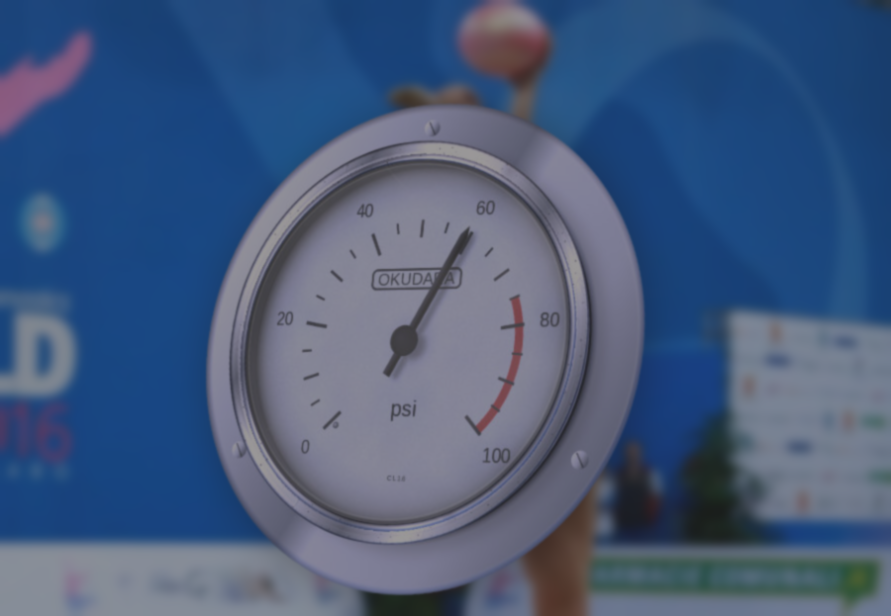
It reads 60 psi
